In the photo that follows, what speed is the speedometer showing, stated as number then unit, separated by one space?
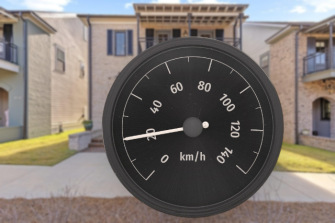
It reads 20 km/h
